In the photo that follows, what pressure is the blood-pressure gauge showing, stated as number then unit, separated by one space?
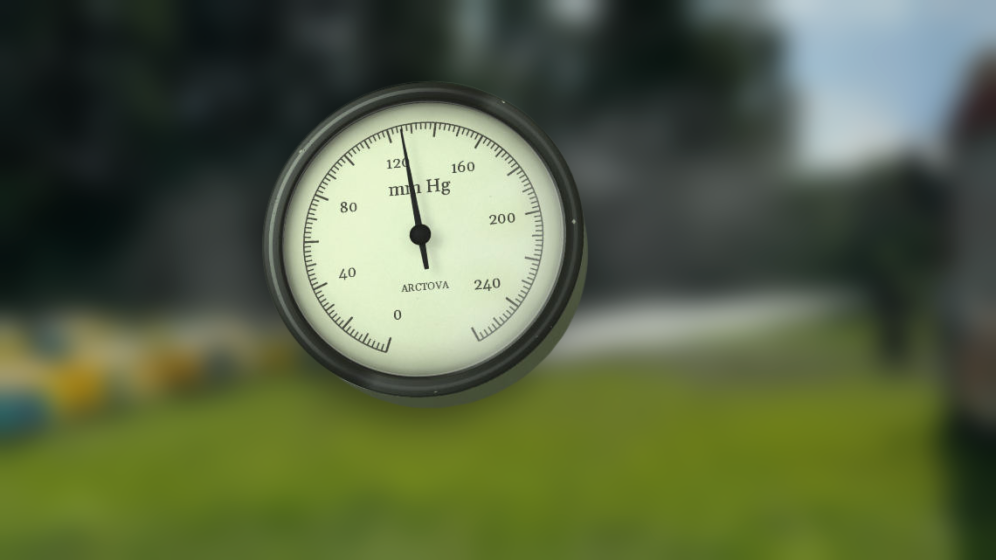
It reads 126 mmHg
